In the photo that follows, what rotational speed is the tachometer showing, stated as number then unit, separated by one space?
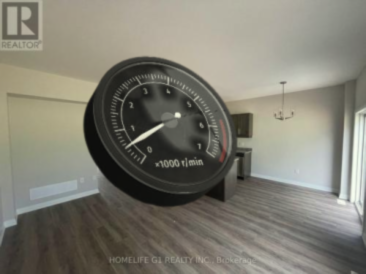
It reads 500 rpm
